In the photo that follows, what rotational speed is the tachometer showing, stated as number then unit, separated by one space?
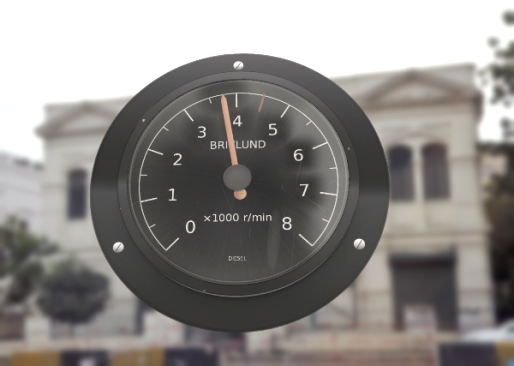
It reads 3750 rpm
